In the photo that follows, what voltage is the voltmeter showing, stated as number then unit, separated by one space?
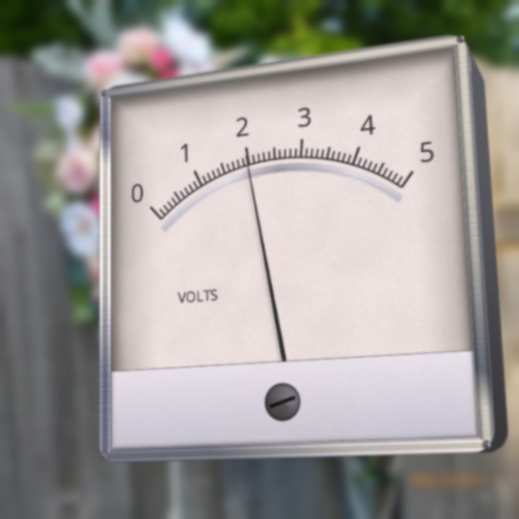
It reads 2 V
